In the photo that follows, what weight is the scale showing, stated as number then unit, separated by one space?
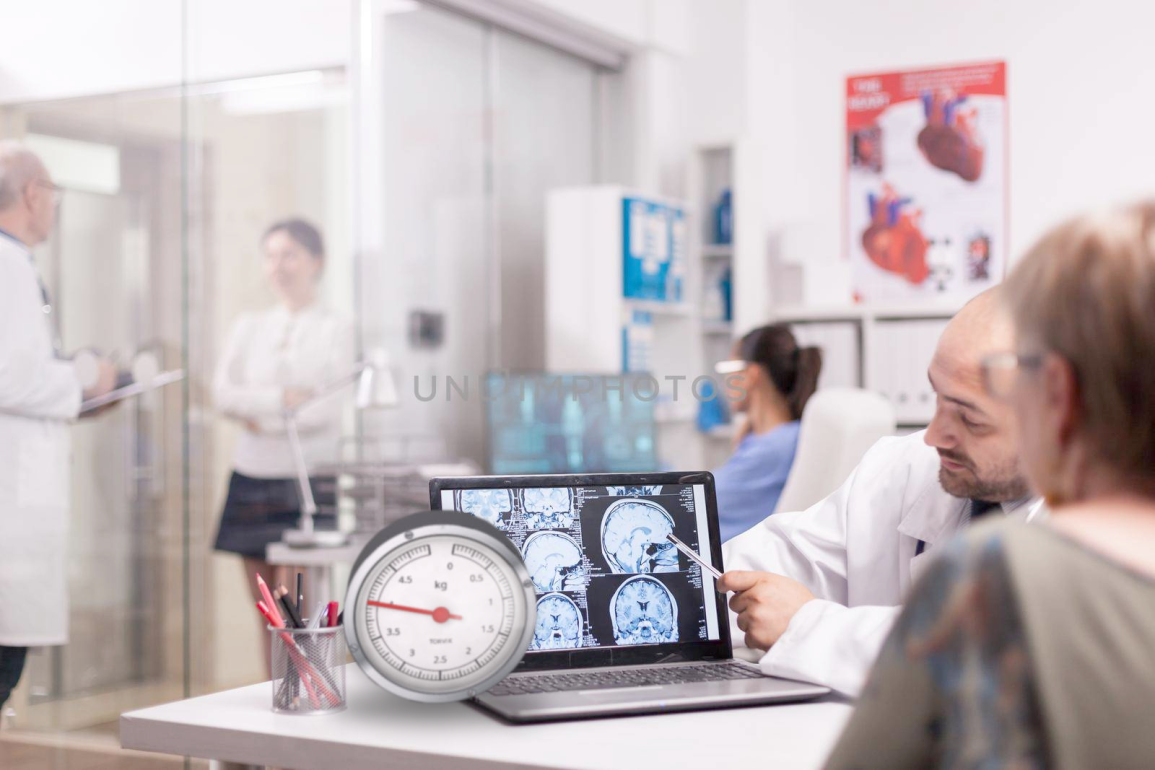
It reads 4 kg
